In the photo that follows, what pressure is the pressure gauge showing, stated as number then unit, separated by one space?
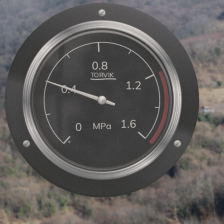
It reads 0.4 MPa
